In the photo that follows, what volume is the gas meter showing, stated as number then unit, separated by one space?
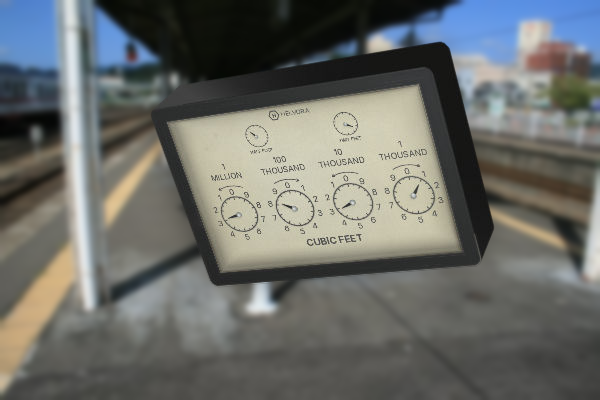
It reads 283100 ft³
